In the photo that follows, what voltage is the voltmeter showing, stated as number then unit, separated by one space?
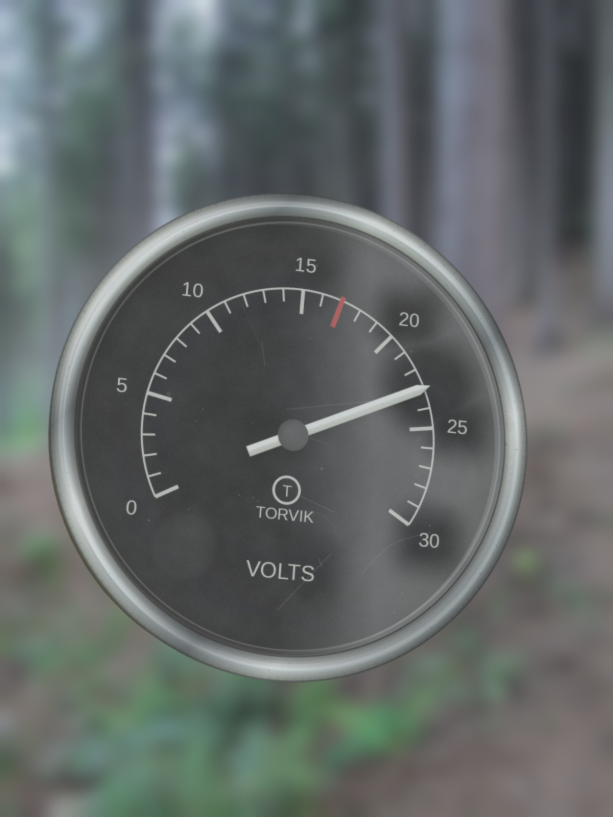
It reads 23 V
